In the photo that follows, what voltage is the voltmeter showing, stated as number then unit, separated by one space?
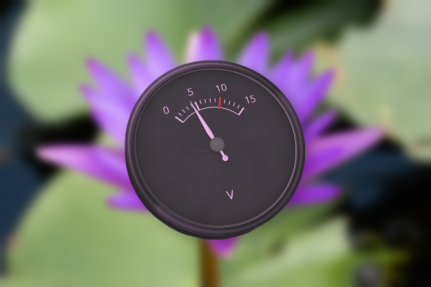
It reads 4 V
